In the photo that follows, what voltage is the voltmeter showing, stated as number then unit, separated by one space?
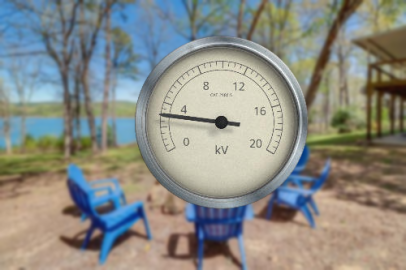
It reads 3 kV
